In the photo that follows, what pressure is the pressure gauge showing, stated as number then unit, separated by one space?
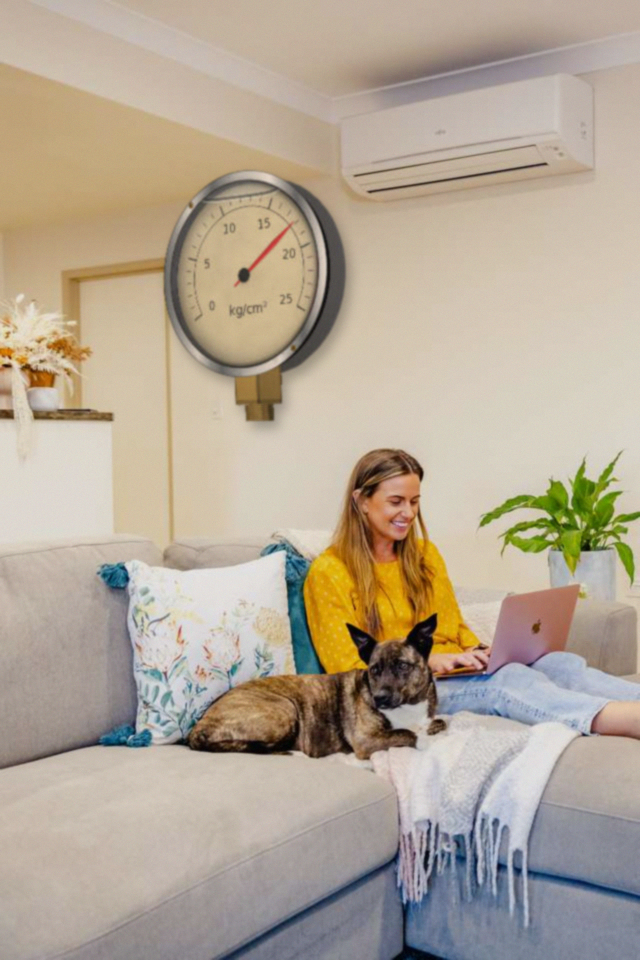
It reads 18 kg/cm²
